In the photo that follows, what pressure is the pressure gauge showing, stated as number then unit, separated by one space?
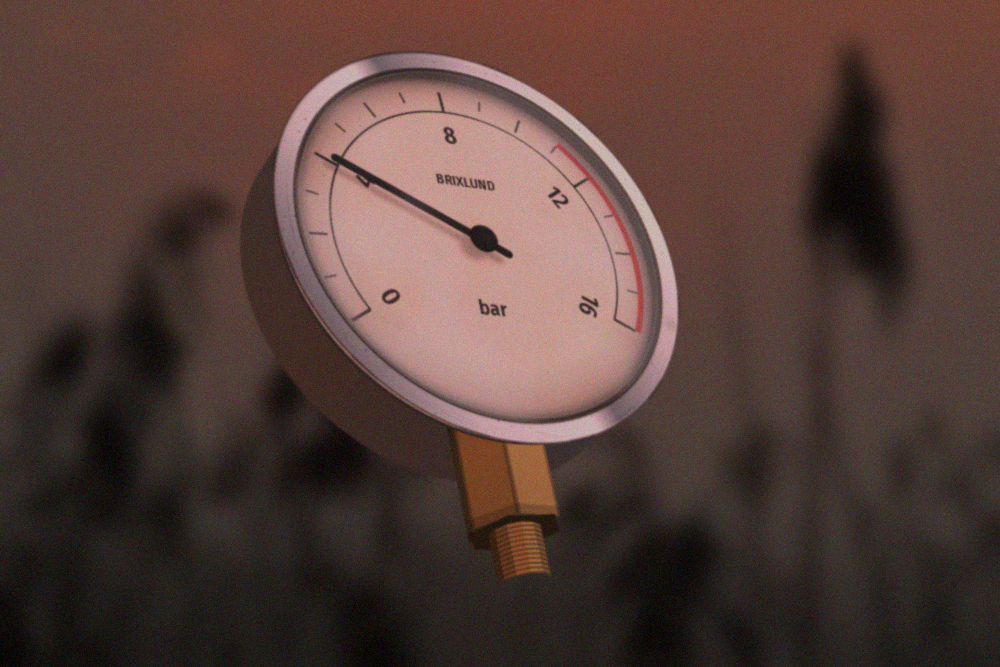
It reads 4 bar
